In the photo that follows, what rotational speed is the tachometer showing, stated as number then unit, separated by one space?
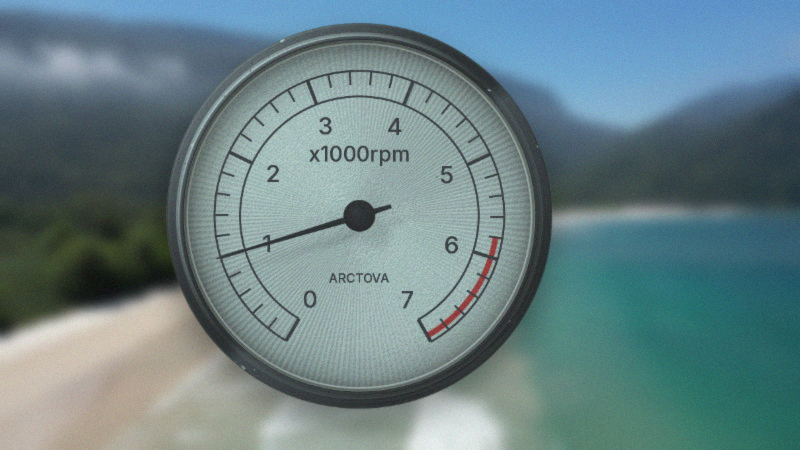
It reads 1000 rpm
